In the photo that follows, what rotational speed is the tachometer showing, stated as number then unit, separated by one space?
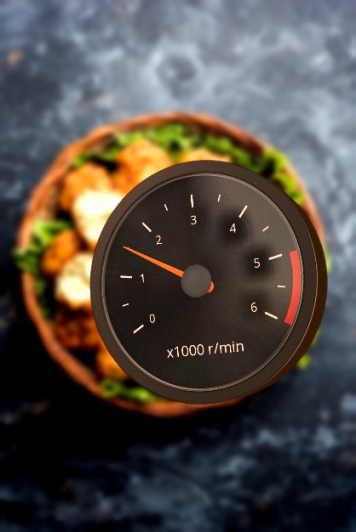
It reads 1500 rpm
